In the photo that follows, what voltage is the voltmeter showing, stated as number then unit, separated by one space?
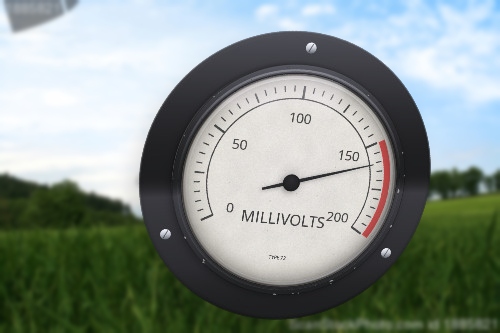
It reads 160 mV
